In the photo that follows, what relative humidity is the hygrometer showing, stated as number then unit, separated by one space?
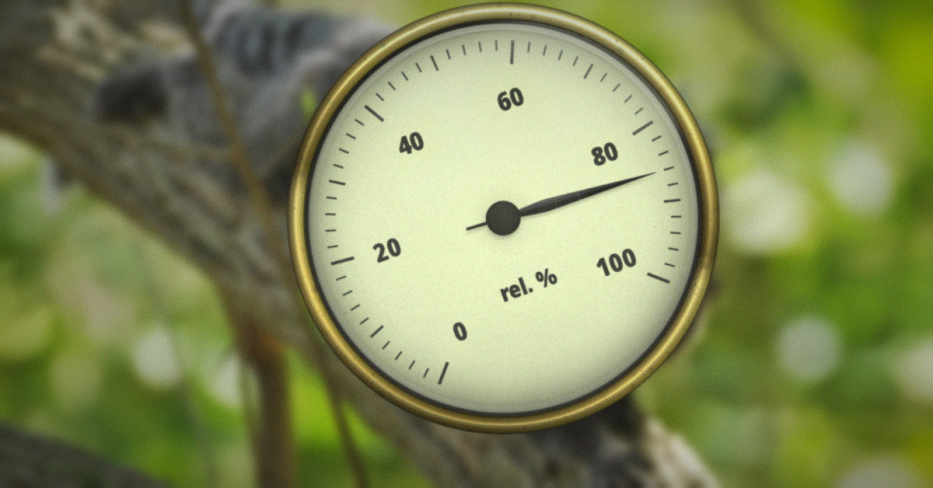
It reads 86 %
